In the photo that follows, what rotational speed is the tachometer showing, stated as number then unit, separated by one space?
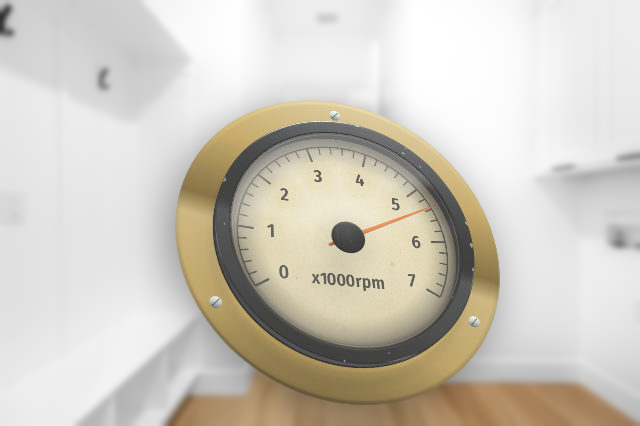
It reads 5400 rpm
